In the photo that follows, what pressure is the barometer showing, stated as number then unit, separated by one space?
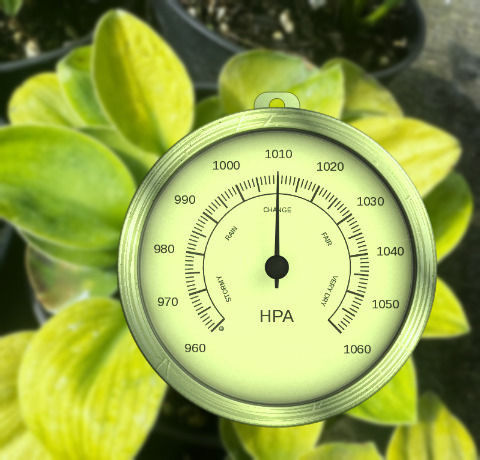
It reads 1010 hPa
